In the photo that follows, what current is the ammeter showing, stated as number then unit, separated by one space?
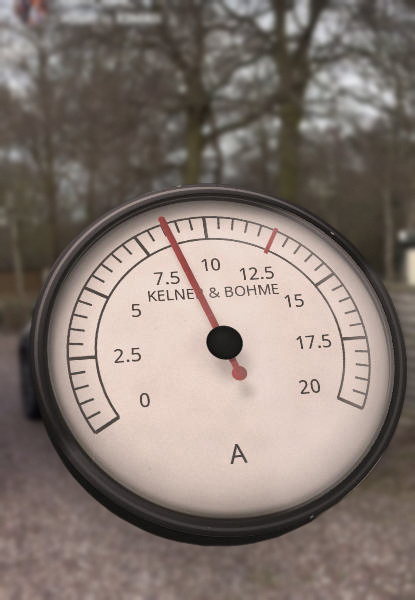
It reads 8.5 A
